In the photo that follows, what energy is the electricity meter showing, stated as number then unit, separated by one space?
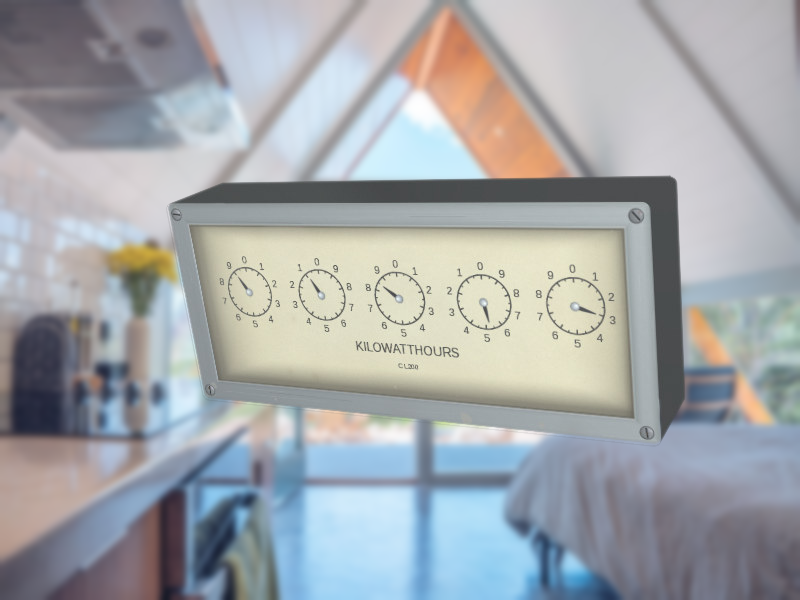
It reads 90853 kWh
